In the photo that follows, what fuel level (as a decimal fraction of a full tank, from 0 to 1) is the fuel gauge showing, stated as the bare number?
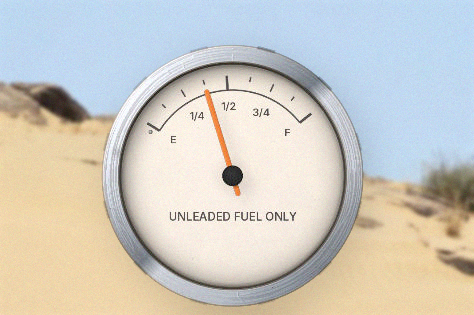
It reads 0.375
